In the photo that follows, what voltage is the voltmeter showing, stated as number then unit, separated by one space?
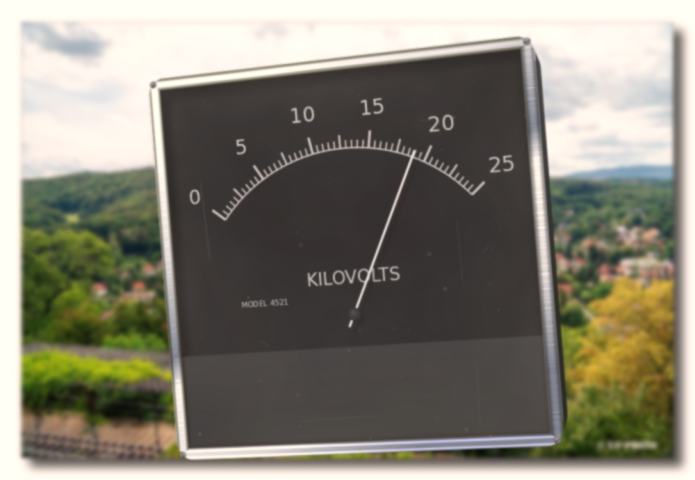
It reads 19 kV
